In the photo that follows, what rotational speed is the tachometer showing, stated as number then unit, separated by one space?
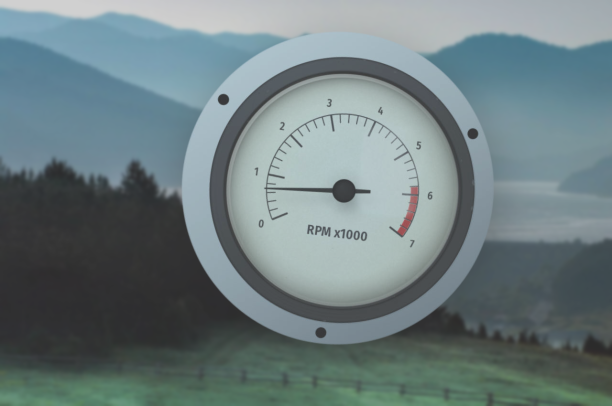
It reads 700 rpm
